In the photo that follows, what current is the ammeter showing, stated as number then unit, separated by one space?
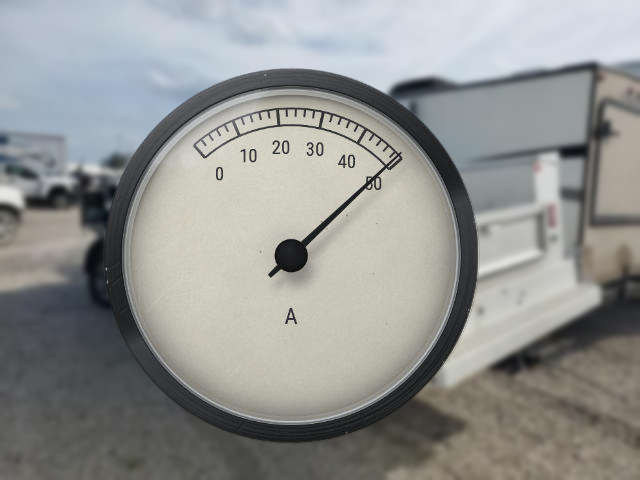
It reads 49 A
